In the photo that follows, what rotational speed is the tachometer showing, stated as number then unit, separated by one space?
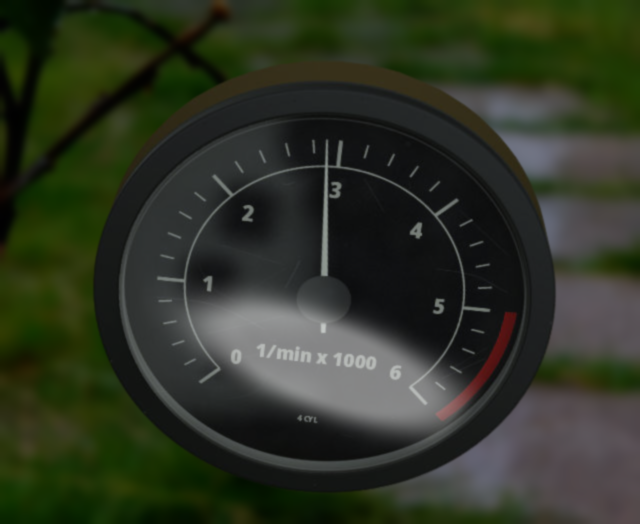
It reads 2900 rpm
